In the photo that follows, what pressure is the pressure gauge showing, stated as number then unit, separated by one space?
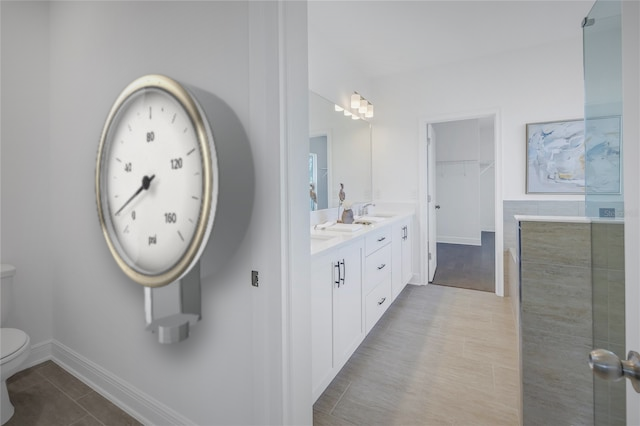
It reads 10 psi
